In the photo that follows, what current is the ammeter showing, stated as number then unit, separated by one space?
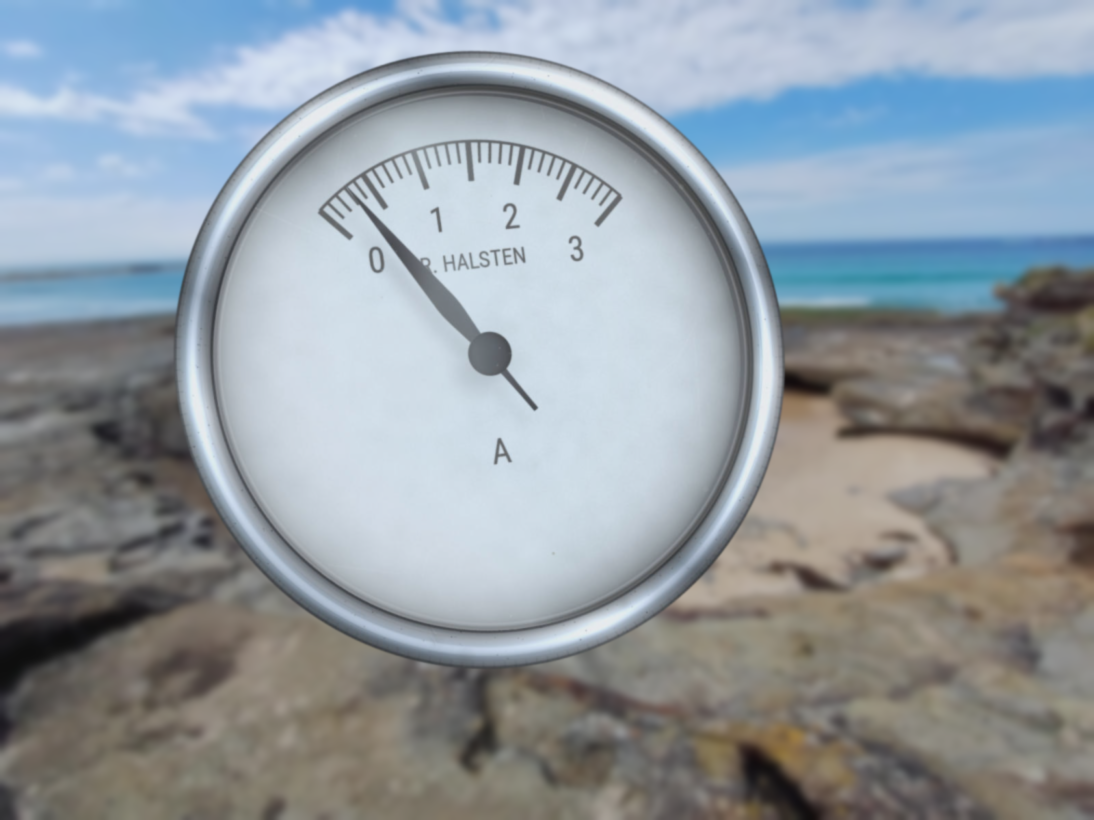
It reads 0.3 A
